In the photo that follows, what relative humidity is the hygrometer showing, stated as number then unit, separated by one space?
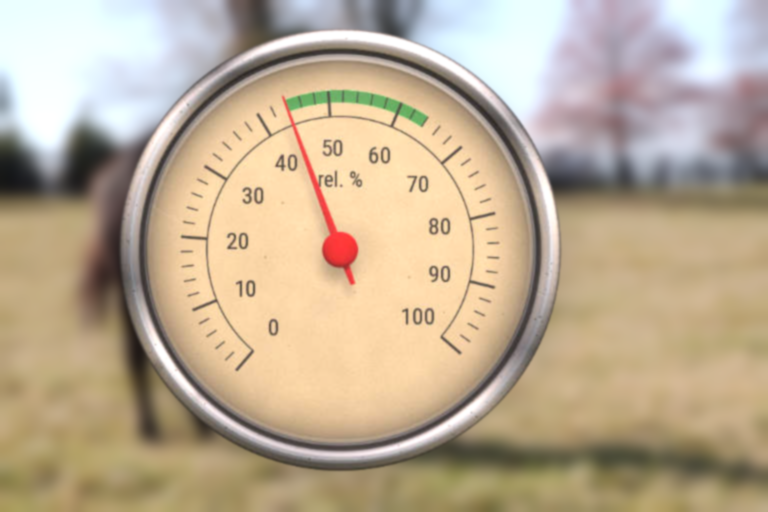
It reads 44 %
